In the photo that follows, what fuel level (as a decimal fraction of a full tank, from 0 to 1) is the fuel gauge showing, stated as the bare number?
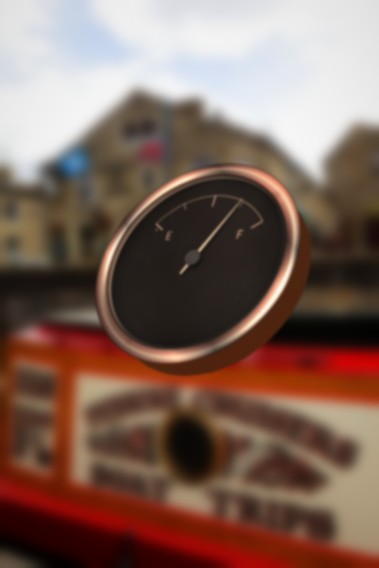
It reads 0.75
